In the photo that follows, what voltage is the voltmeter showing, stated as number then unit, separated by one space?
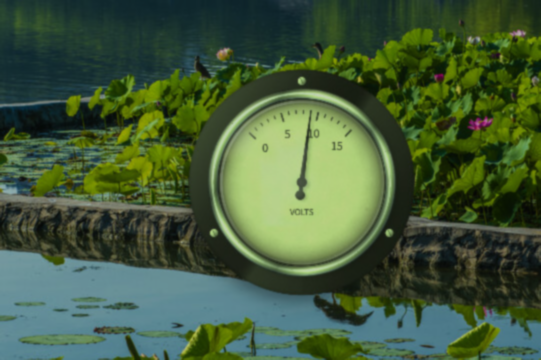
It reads 9 V
